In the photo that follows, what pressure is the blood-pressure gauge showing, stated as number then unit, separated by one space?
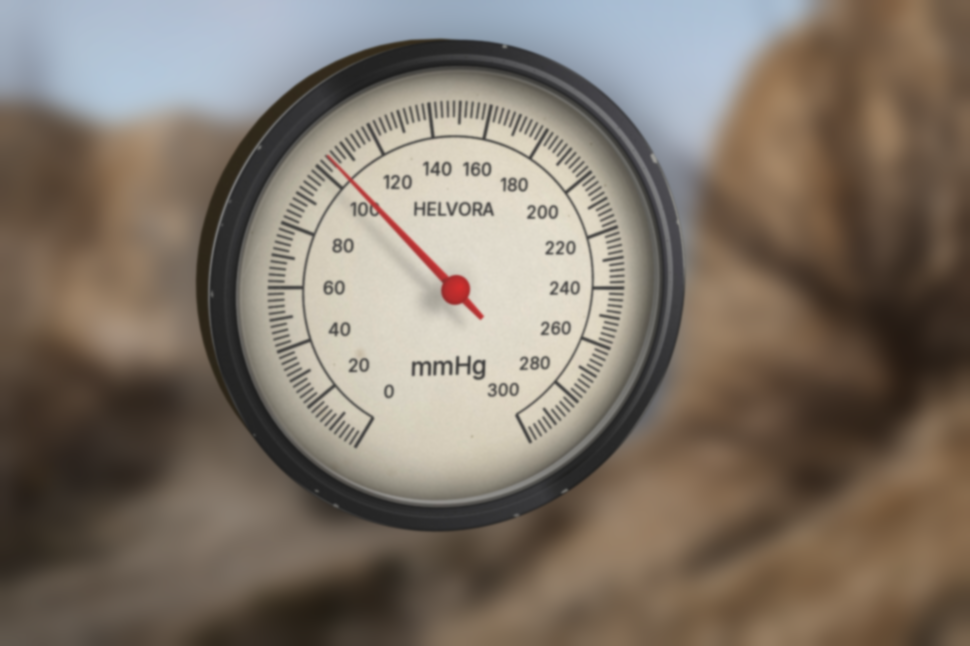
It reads 104 mmHg
